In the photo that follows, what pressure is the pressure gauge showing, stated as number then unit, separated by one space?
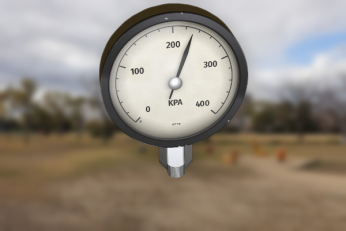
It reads 230 kPa
